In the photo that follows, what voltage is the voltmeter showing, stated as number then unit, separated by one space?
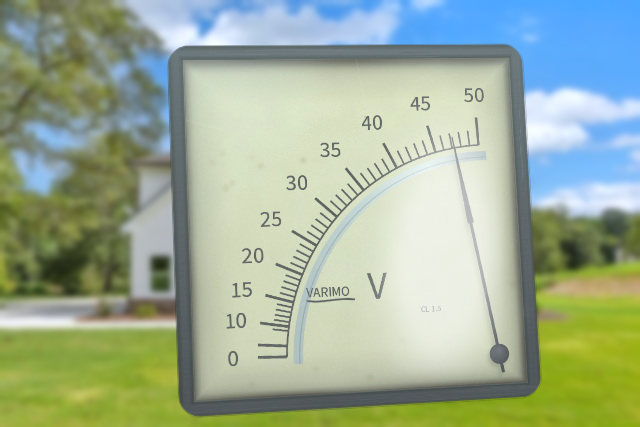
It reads 47 V
